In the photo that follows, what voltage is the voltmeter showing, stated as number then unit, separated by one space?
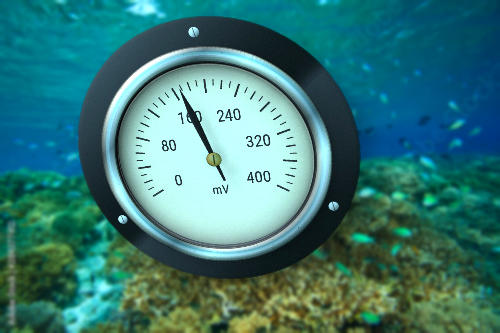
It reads 170 mV
